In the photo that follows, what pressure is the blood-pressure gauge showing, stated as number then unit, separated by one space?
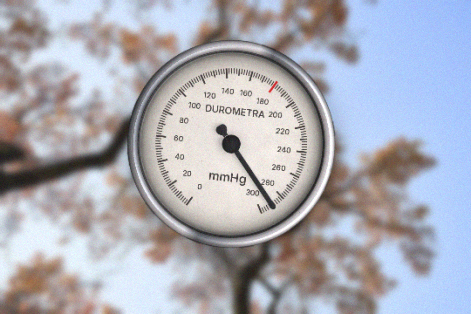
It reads 290 mmHg
